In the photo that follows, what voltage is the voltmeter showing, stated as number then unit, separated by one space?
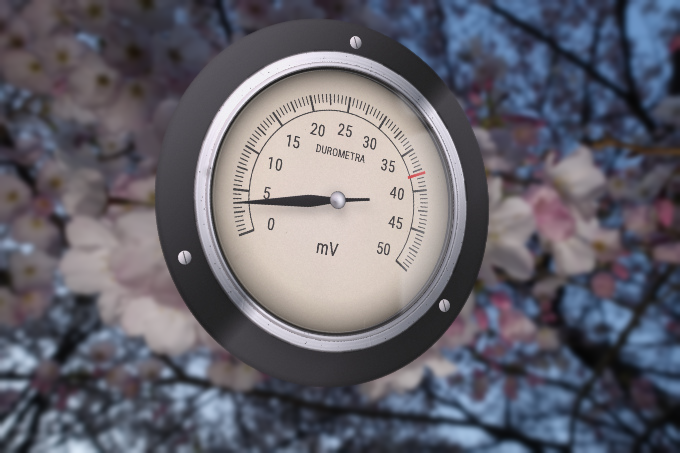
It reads 3.5 mV
